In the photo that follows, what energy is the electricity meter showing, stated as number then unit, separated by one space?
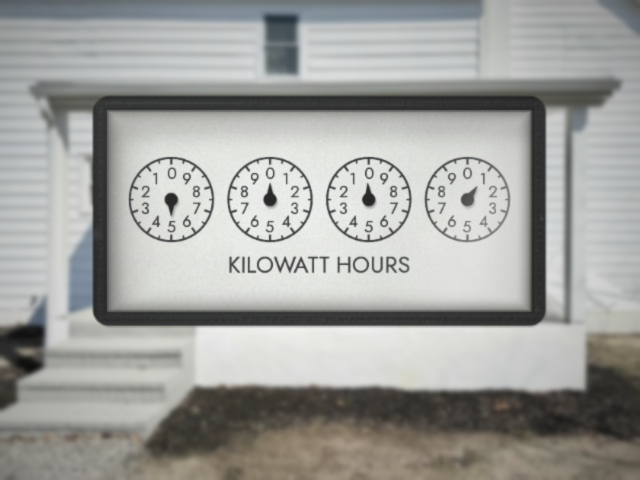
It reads 5001 kWh
